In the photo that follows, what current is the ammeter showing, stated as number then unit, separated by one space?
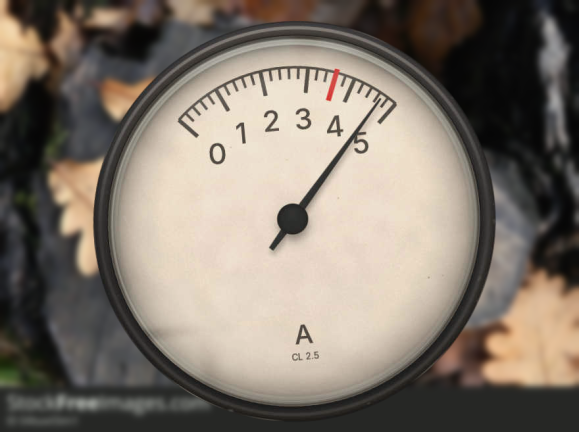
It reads 4.7 A
